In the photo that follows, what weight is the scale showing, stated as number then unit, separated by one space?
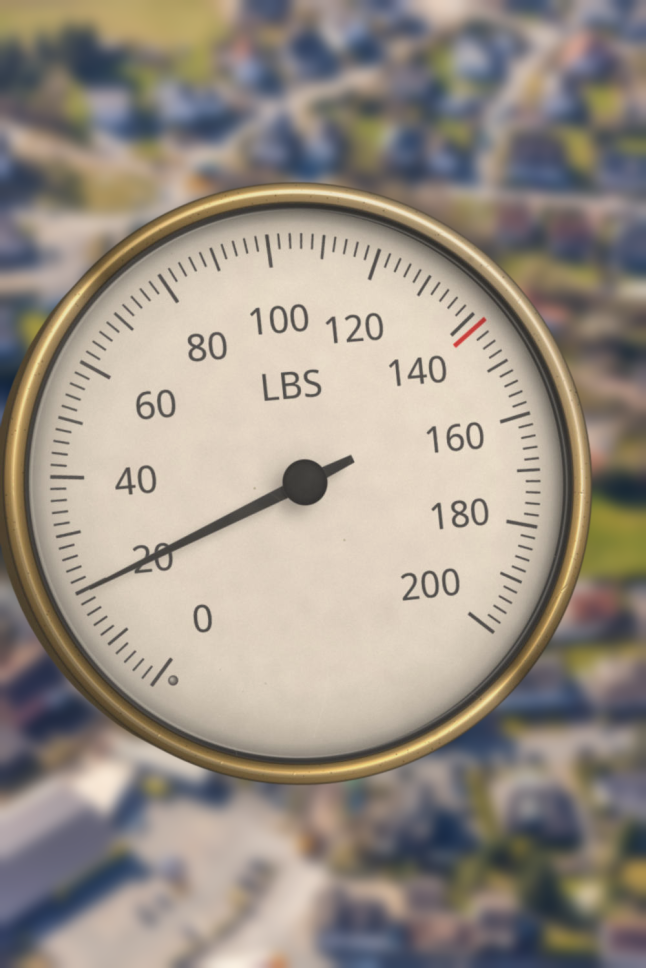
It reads 20 lb
